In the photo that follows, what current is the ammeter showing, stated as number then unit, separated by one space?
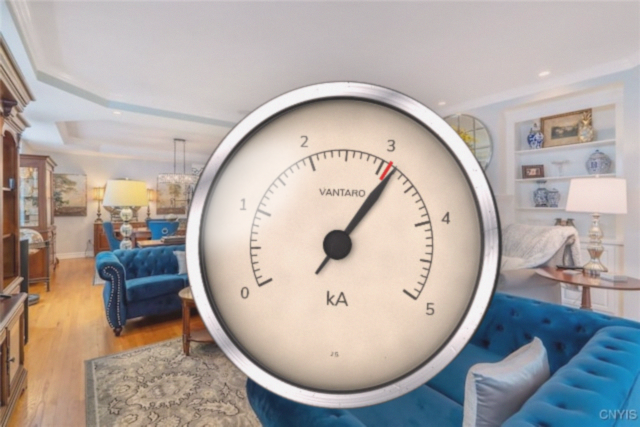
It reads 3.2 kA
